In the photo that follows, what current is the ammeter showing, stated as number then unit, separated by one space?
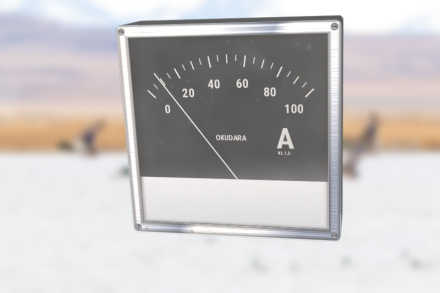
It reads 10 A
